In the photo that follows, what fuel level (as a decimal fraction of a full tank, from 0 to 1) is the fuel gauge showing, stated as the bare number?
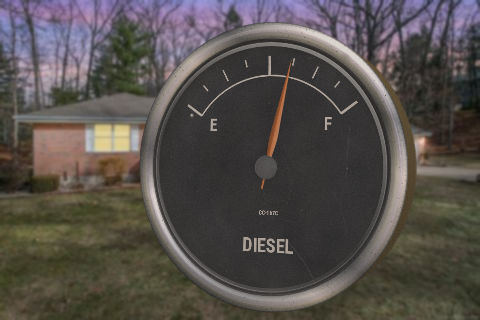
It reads 0.625
